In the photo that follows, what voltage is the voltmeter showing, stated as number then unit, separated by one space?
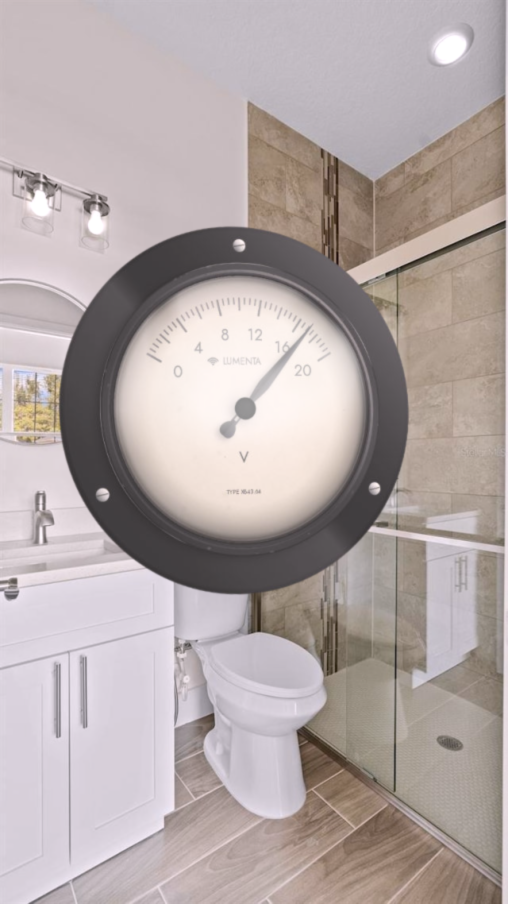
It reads 17 V
